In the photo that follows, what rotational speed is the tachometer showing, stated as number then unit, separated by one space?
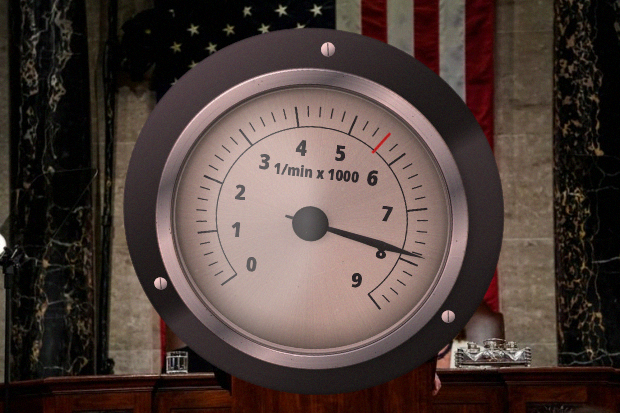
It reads 7800 rpm
